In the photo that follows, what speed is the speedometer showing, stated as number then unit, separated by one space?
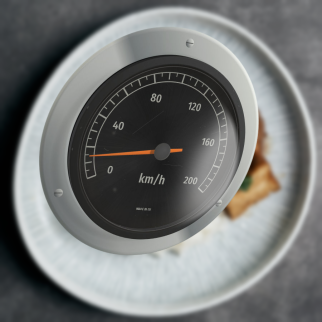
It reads 15 km/h
